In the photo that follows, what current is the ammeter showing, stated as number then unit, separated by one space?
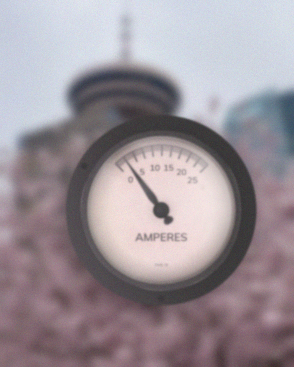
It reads 2.5 A
